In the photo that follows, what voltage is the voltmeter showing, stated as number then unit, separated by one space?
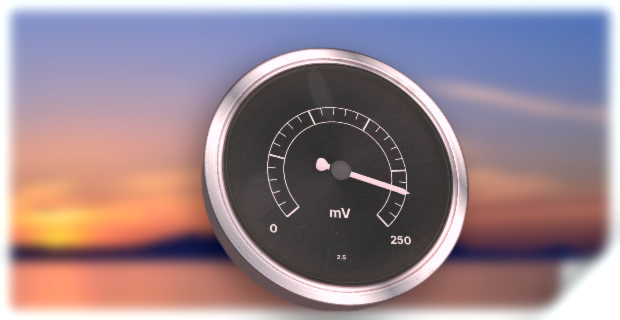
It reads 220 mV
